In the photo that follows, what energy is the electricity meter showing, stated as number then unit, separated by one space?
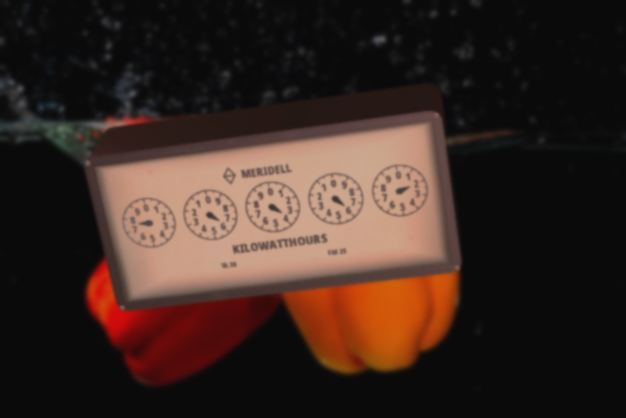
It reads 76362 kWh
